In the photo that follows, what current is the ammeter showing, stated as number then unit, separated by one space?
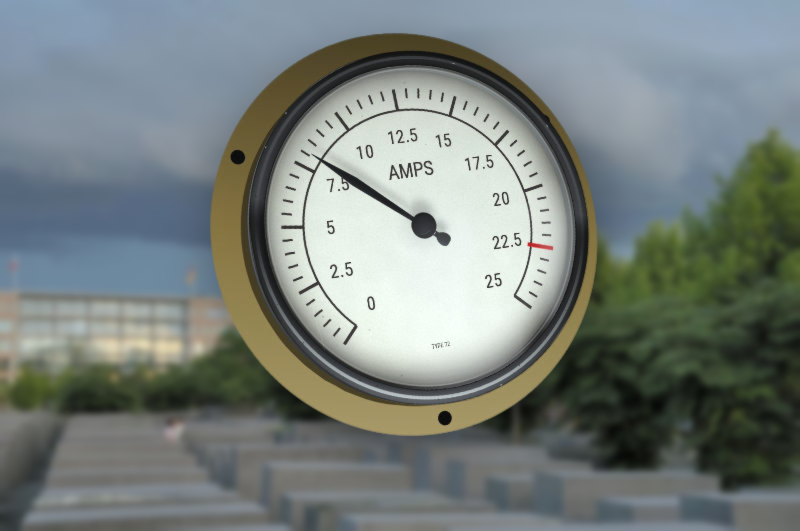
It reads 8 A
